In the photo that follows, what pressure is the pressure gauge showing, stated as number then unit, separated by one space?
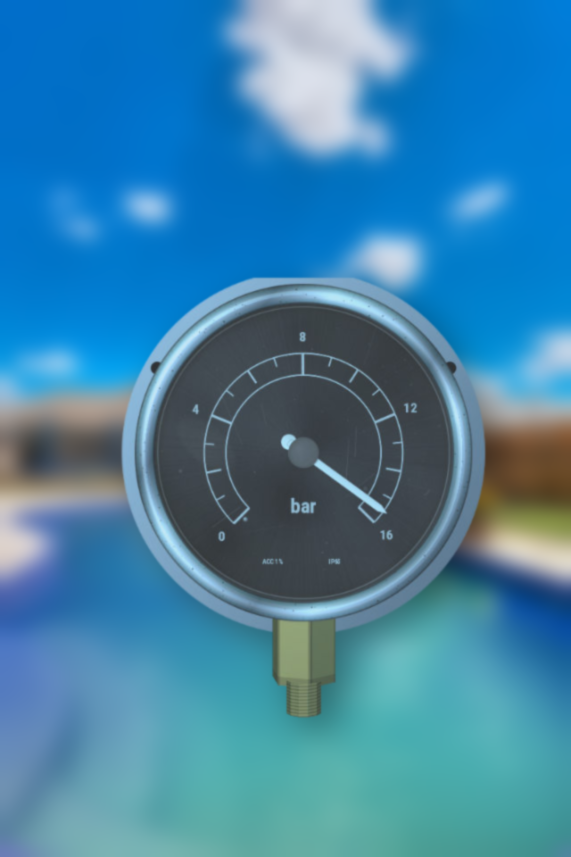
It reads 15.5 bar
